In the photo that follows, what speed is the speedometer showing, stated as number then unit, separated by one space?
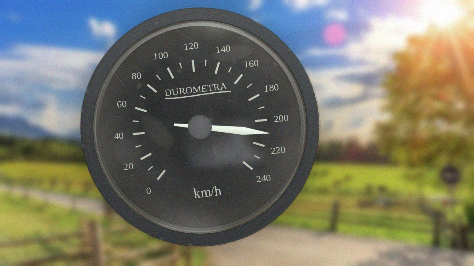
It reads 210 km/h
